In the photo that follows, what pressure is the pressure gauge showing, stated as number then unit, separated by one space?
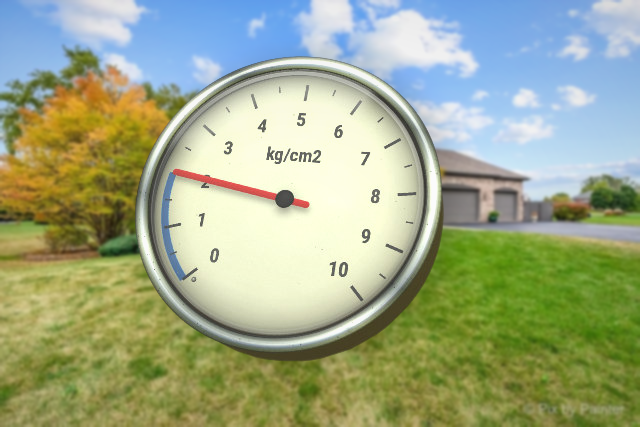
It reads 2 kg/cm²
